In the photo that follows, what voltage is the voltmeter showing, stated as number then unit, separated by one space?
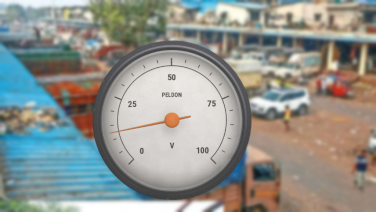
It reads 12.5 V
